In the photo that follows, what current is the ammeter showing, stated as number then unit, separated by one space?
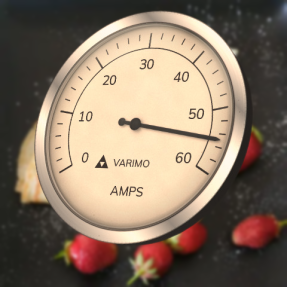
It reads 55 A
